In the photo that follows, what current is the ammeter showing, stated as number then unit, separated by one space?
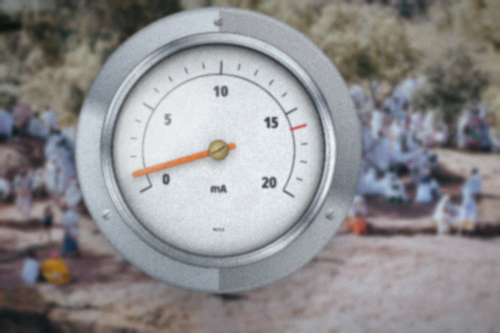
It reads 1 mA
